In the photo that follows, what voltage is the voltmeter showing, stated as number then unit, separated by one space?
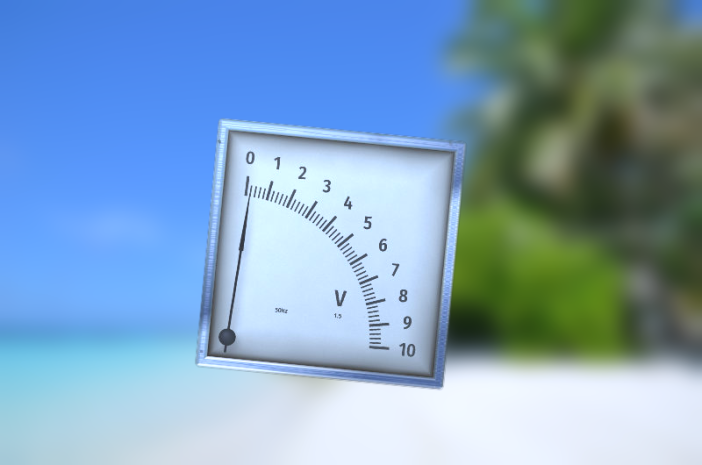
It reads 0.2 V
